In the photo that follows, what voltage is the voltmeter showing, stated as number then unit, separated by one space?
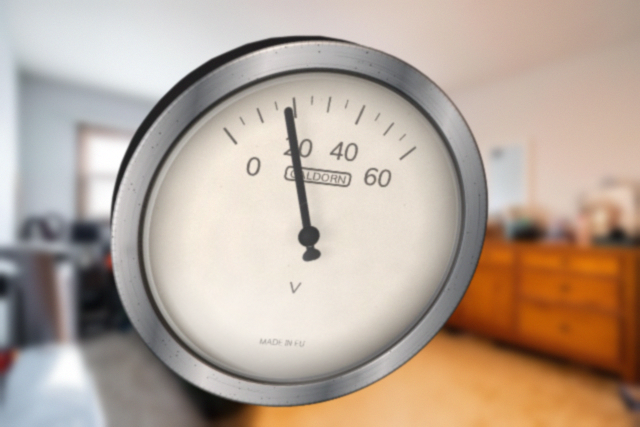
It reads 17.5 V
